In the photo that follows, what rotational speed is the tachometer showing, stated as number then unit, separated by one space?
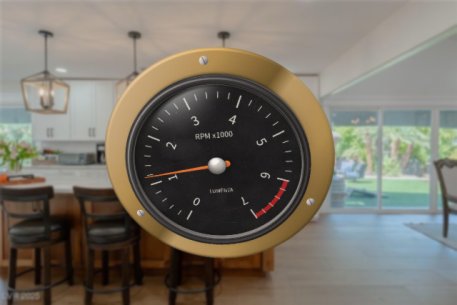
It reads 1200 rpm
